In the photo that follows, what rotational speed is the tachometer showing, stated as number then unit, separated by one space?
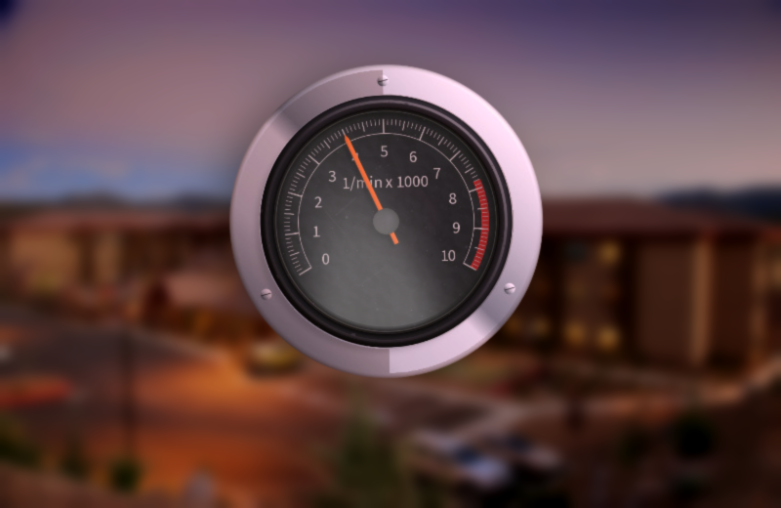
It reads 4000 rpm
